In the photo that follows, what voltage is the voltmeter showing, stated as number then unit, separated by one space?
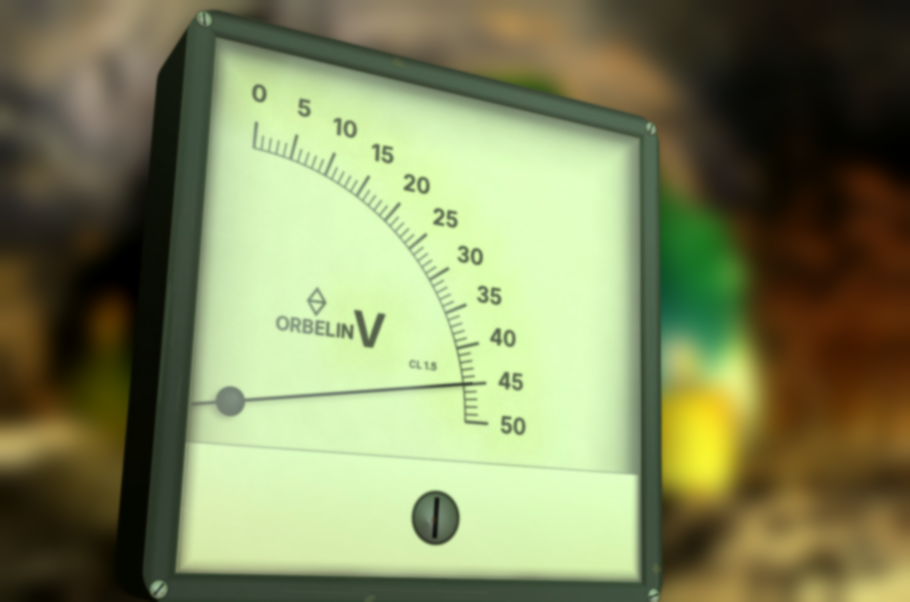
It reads 45 V
